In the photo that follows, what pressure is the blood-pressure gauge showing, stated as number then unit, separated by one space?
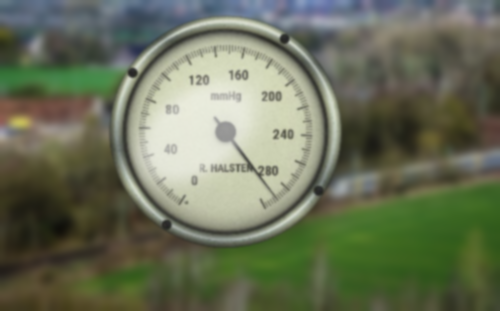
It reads 290 mmHg
